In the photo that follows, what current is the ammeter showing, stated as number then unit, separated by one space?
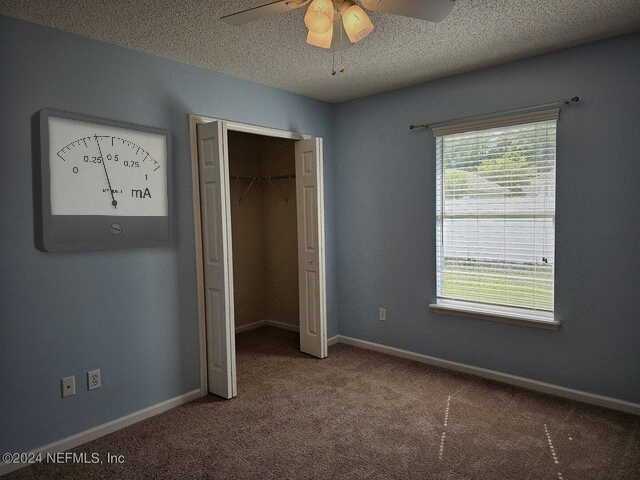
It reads 0.35 mA
